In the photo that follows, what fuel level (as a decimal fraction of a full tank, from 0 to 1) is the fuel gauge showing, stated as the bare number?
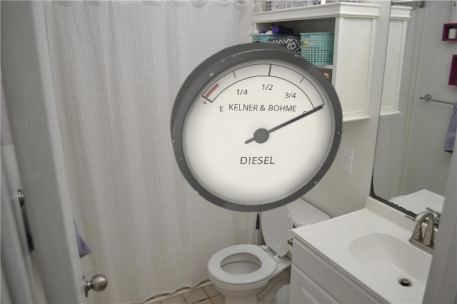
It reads 1
